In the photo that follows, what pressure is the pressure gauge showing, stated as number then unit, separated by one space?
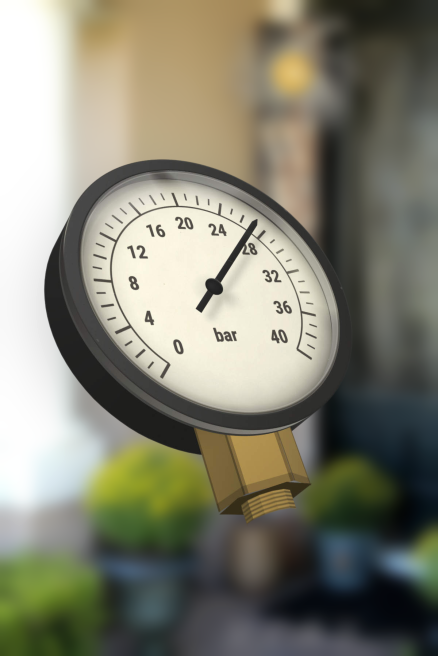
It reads 27 bar
